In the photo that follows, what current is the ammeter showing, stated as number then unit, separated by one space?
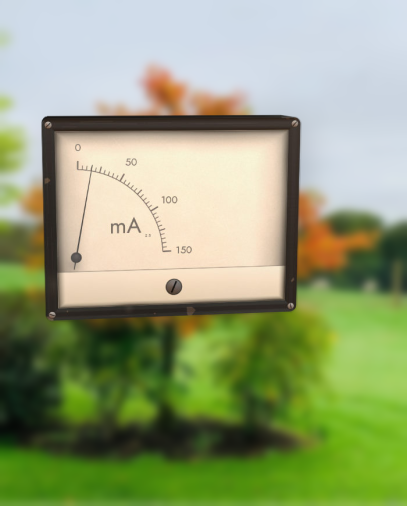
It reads 15 mA
